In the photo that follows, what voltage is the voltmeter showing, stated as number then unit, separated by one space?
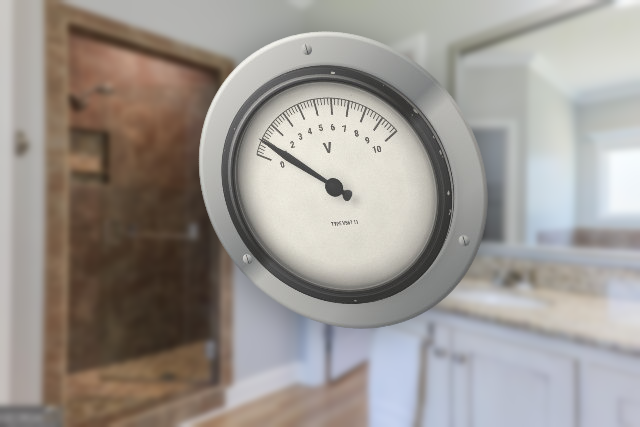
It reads 1 V
